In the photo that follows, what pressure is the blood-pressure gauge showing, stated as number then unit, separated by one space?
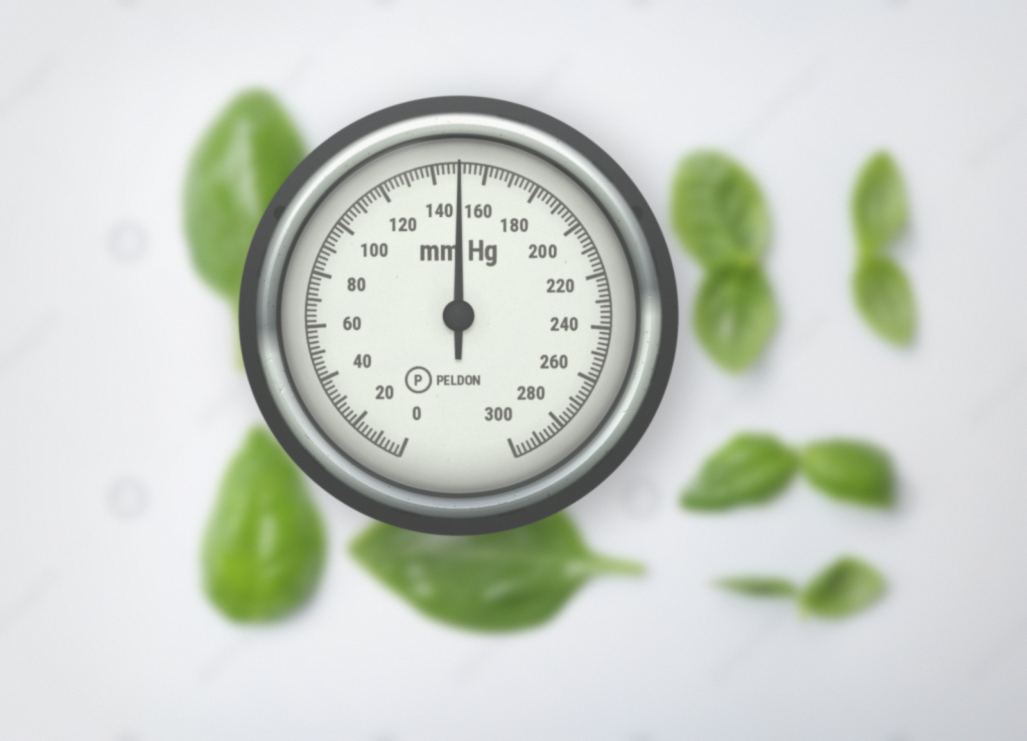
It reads 150 mmHg
